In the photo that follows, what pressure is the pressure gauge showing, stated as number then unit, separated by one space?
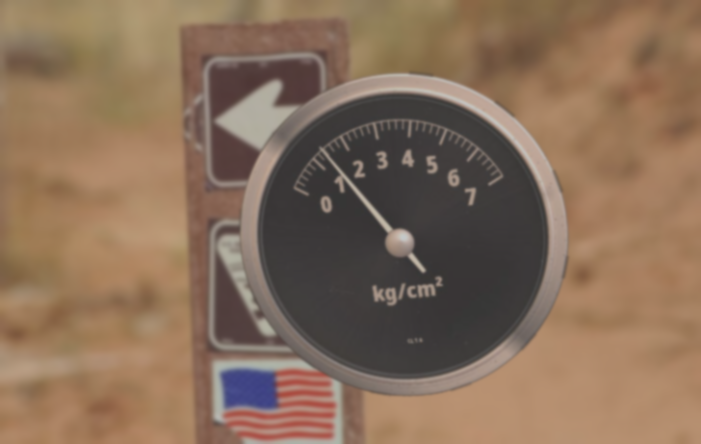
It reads 1.4 kg/cm²
